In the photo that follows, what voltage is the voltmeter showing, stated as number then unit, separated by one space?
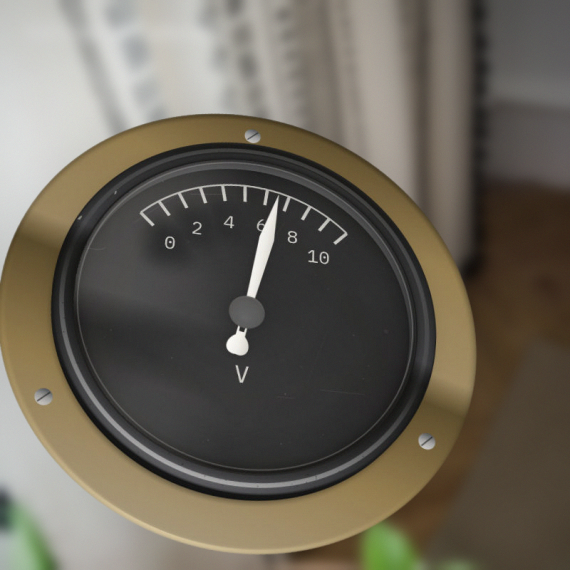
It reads 6.5 V
